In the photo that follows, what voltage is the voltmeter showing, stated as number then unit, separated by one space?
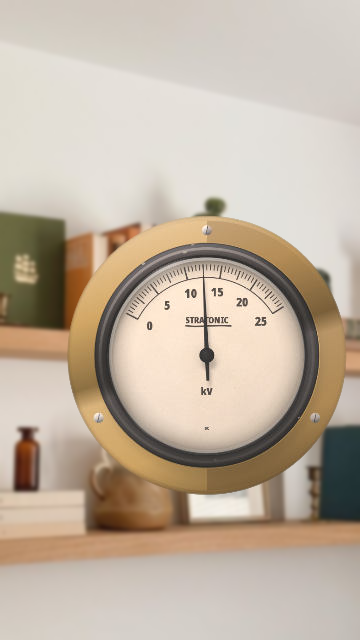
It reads 12.5 kV
